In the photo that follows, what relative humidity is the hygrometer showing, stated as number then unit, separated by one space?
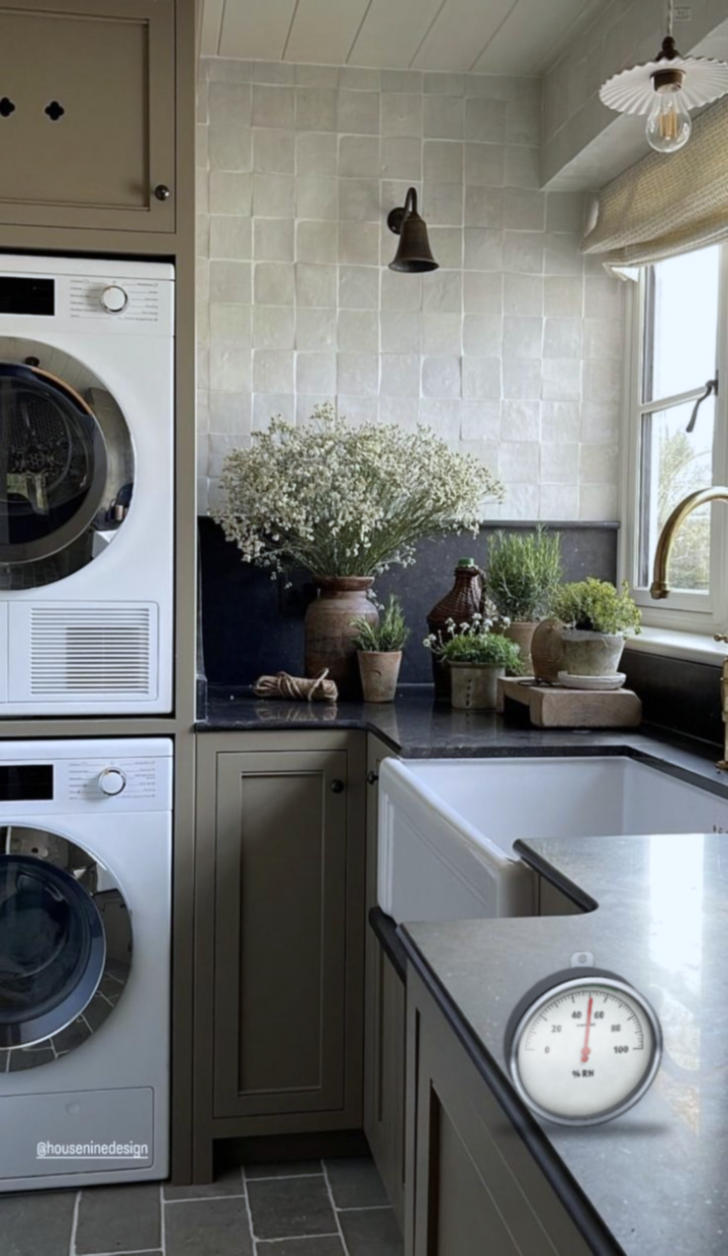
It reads 50 %
